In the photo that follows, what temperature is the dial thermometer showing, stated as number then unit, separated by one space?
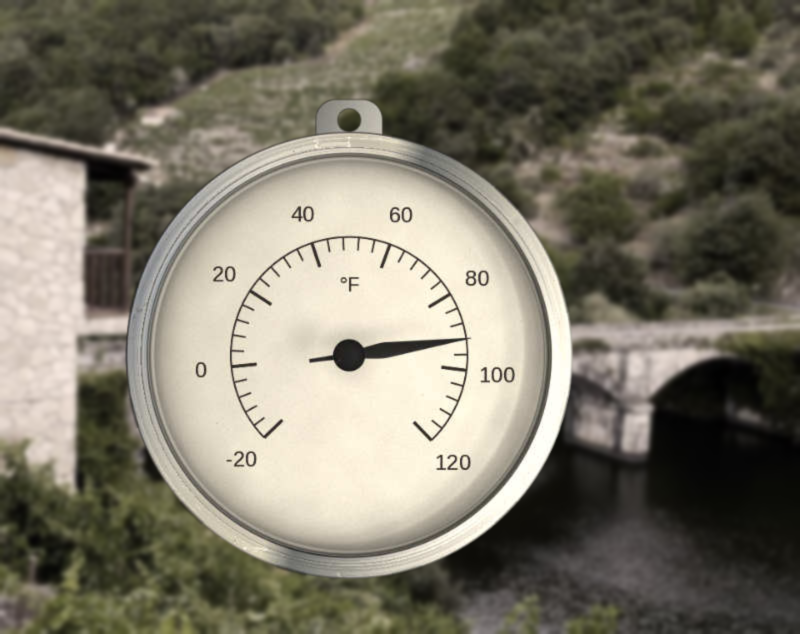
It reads 92 °F
